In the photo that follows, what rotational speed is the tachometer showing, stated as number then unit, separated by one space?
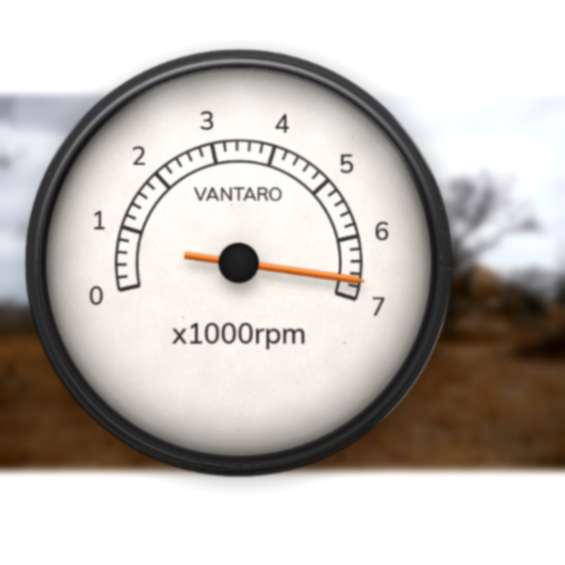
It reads 6700 rpm
